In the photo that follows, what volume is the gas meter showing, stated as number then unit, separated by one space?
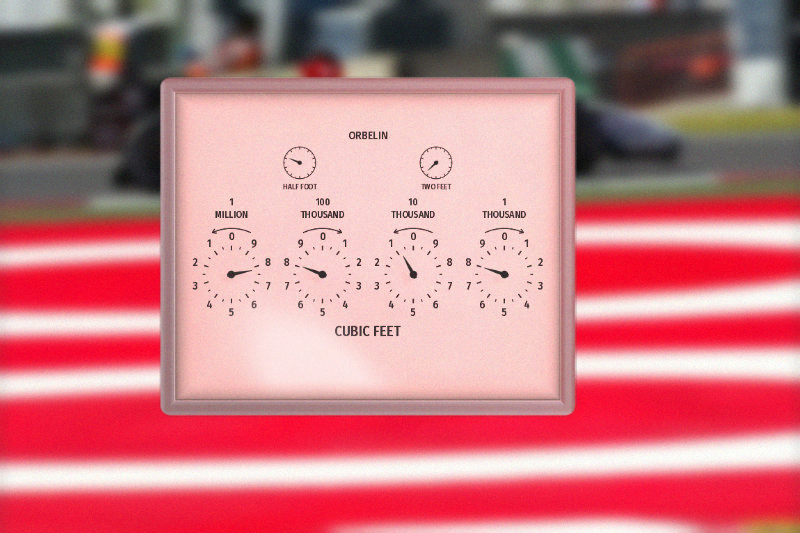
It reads 780800 ft³
